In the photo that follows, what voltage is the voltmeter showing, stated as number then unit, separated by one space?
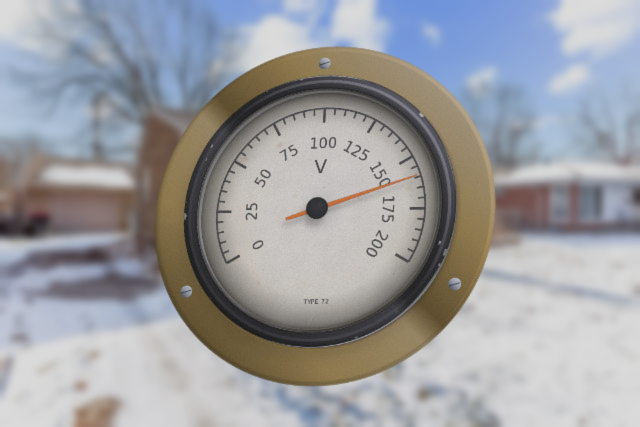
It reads 160 V
